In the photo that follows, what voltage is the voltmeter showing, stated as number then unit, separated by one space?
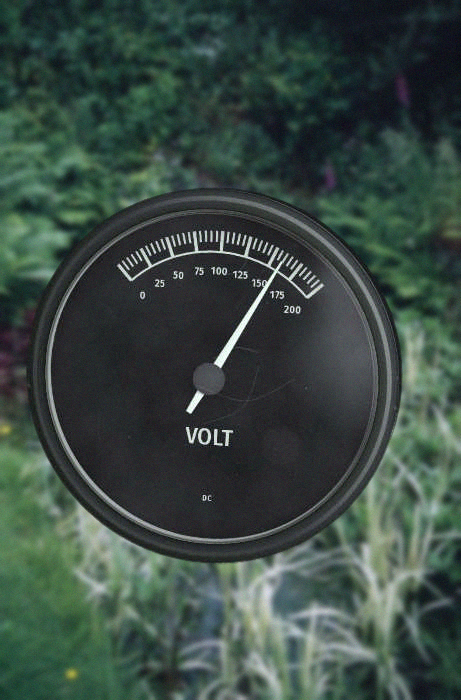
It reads 160 V
